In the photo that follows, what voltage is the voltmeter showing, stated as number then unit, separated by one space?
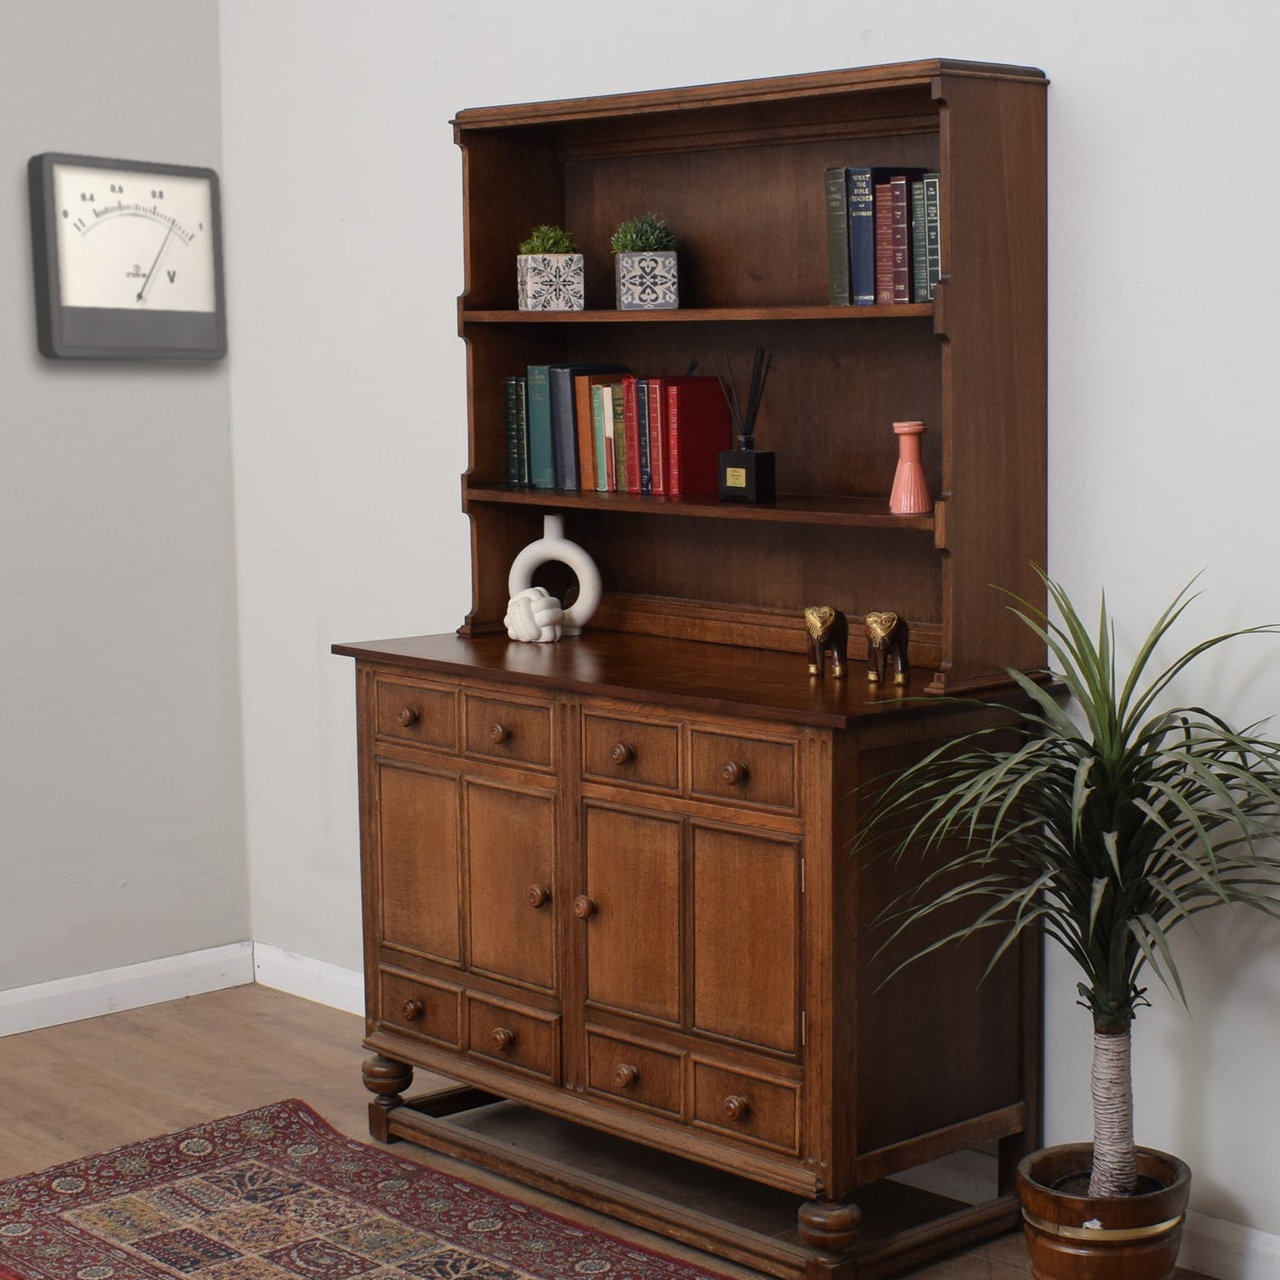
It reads 0.9 V
